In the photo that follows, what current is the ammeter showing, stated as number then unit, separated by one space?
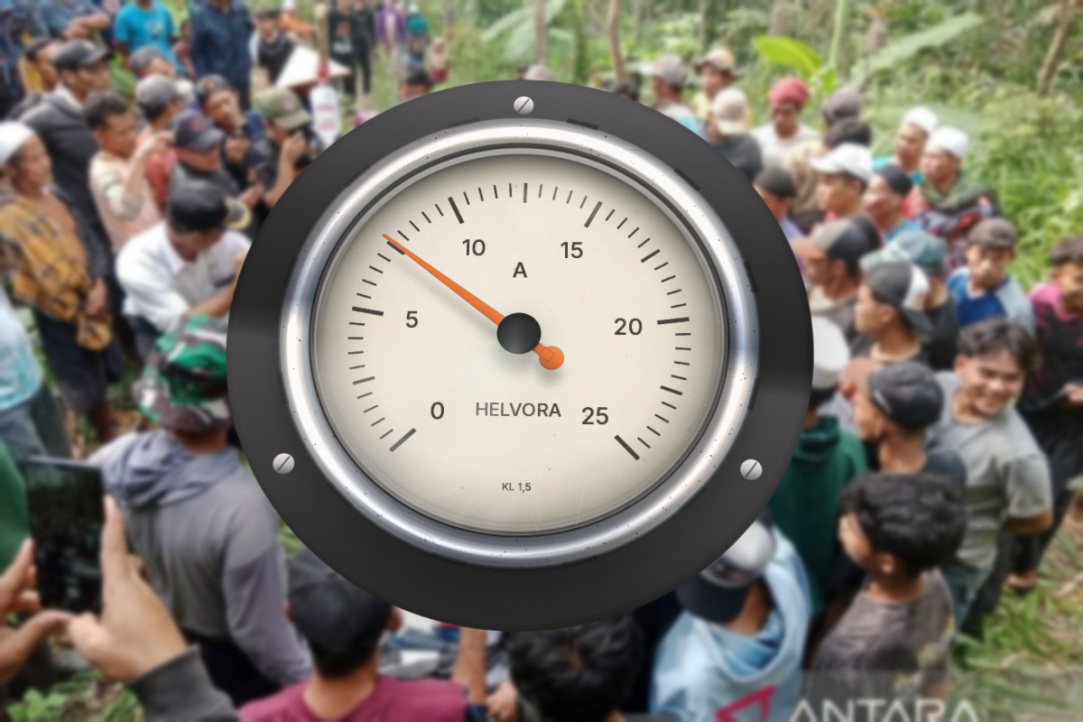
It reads 7.5 A
